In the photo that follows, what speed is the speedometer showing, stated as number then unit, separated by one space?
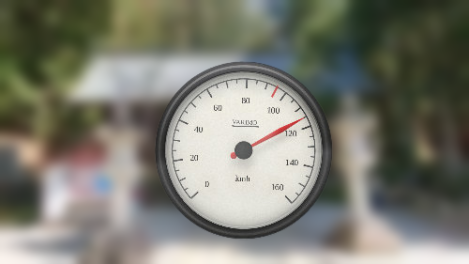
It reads 115 km/h
